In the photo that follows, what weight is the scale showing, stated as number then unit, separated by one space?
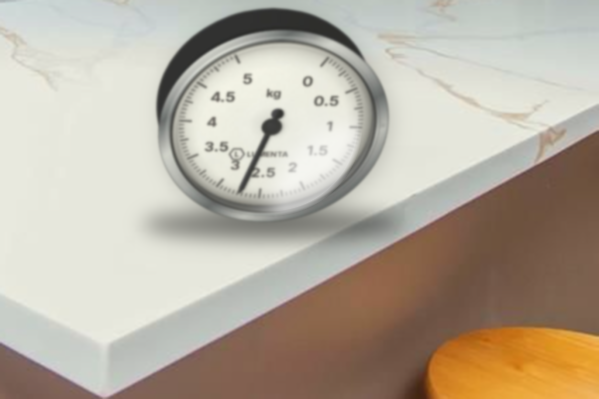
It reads 2.75 kg
